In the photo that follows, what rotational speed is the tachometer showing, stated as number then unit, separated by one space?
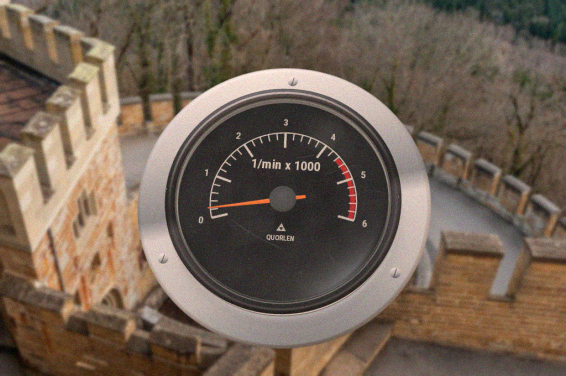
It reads 200 rpm
